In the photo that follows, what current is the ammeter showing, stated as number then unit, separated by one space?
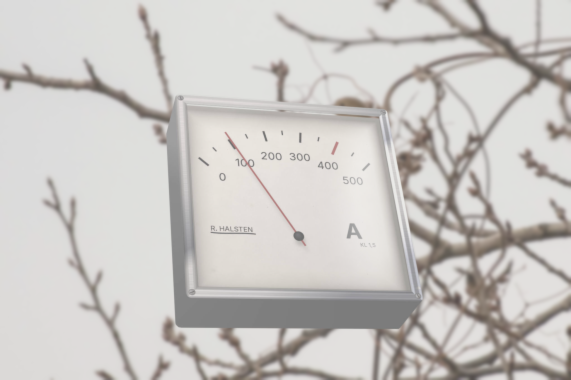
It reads 100 A
